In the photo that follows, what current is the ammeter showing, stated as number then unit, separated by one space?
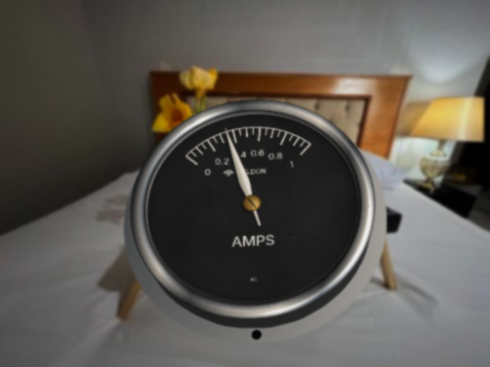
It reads 0.35 A
